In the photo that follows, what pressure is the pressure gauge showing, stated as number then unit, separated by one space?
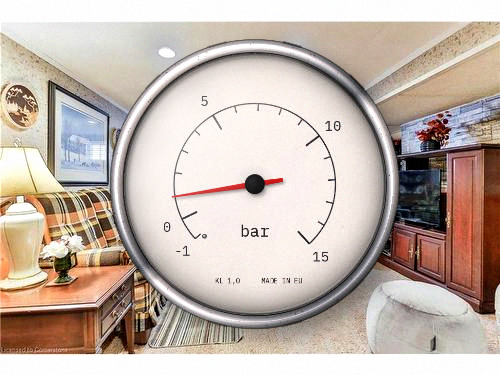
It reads 1 bar
